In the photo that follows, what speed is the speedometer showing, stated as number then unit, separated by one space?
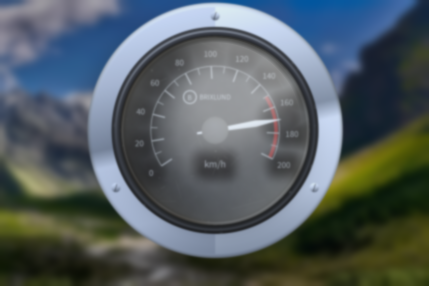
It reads 170 km/h
